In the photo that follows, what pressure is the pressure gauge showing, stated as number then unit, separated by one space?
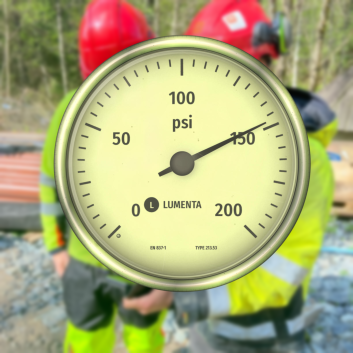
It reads 147.5 psi
